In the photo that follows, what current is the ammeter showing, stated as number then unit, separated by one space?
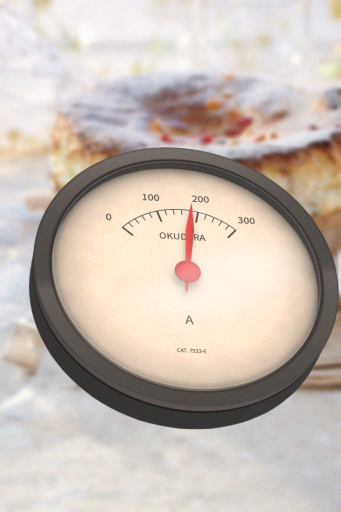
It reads 180 A
